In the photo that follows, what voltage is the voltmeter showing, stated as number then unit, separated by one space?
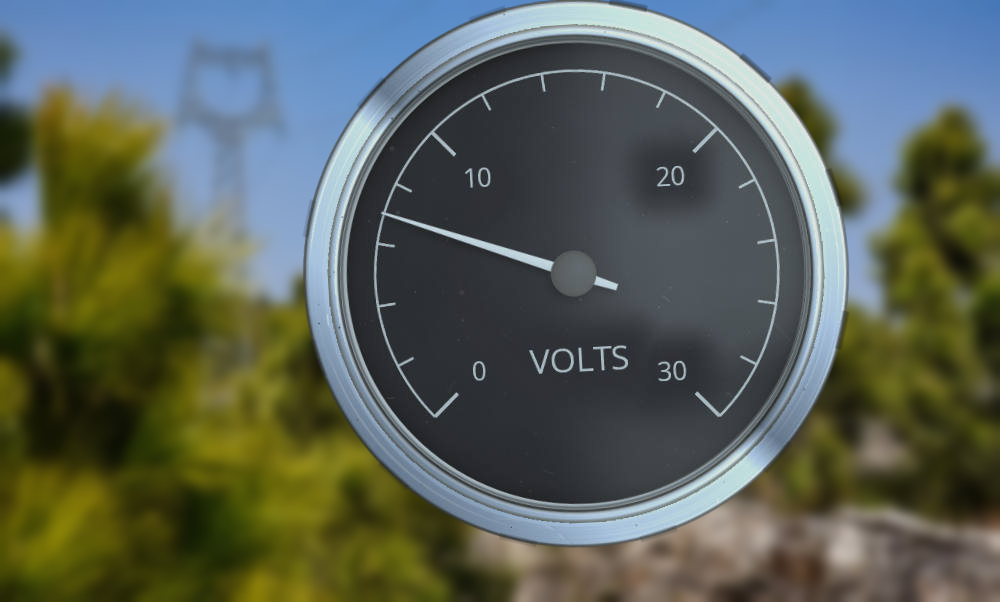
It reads 7 V
